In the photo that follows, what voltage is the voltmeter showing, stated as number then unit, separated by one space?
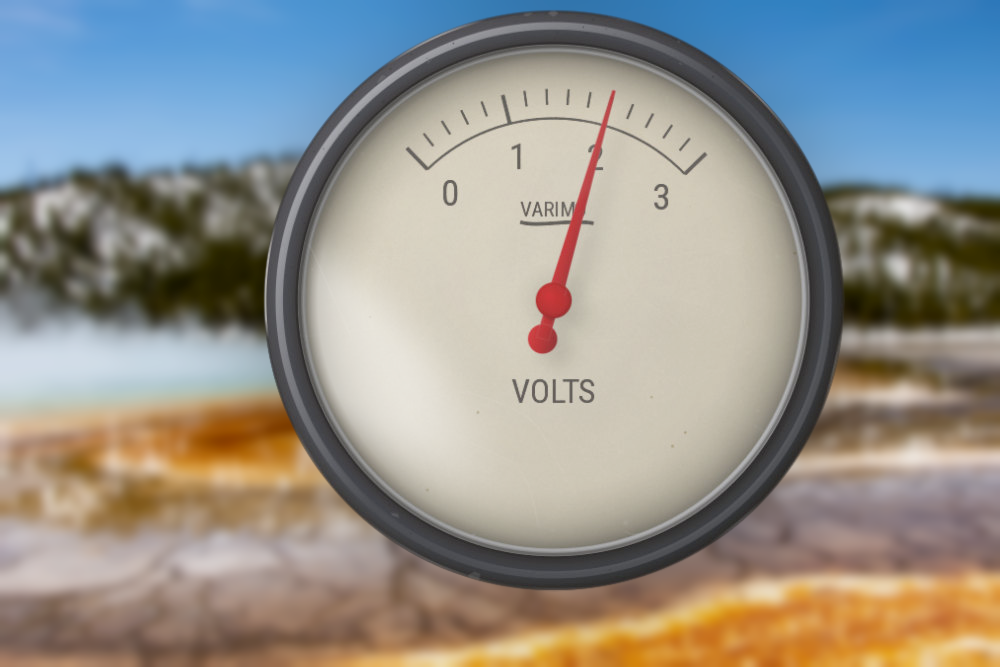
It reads 2 V
